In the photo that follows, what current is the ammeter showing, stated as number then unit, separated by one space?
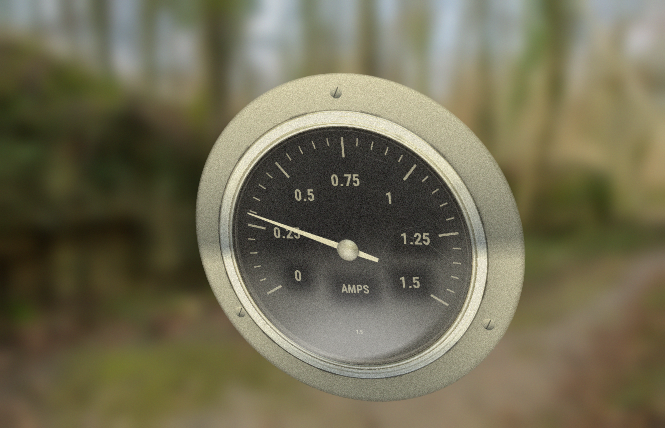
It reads 0.3 A
